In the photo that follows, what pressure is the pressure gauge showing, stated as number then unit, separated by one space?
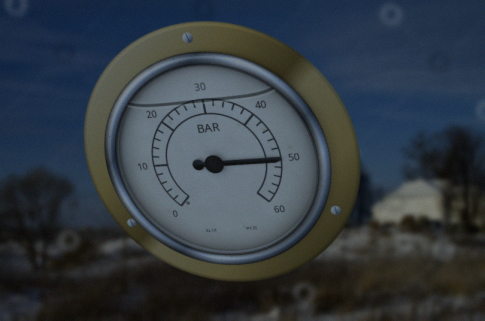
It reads 50 bar
